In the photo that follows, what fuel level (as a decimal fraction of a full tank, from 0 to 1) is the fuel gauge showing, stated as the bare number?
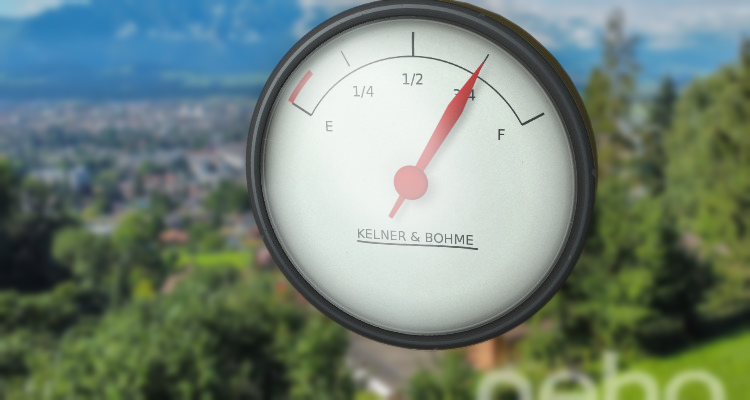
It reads 0.75
